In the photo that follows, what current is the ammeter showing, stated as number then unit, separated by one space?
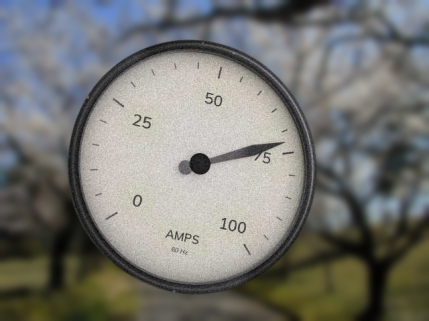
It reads 72.5 A
